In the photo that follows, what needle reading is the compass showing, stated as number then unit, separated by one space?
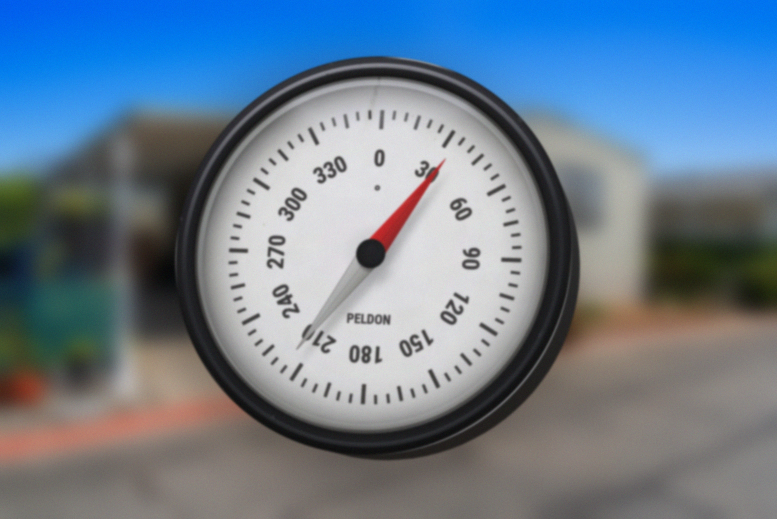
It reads 35 °
